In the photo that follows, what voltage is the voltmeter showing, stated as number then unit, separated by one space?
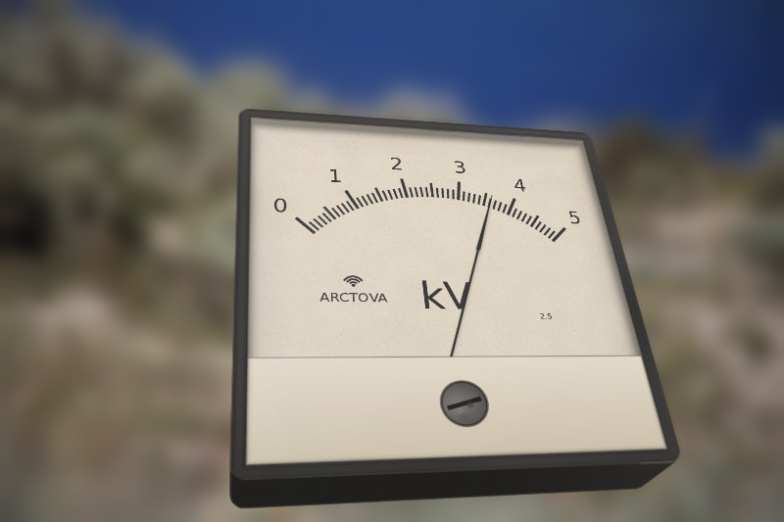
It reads 3.6 kV
